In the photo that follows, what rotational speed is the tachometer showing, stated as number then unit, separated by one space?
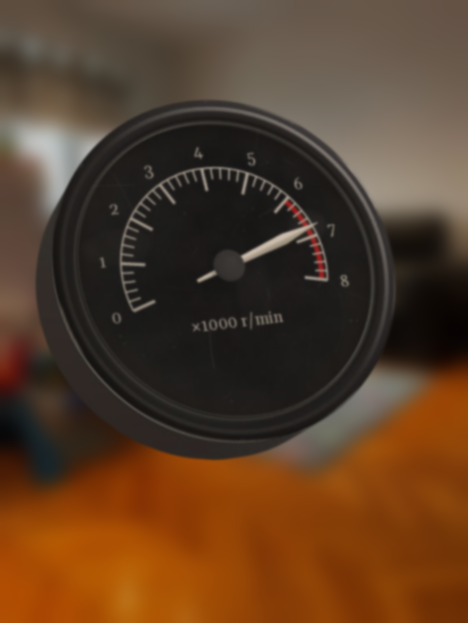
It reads 6800 rpm
